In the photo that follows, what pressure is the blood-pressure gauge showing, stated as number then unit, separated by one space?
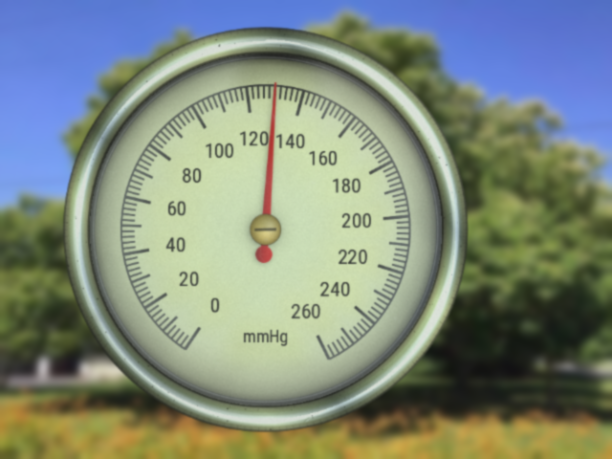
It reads 130 mmHg
